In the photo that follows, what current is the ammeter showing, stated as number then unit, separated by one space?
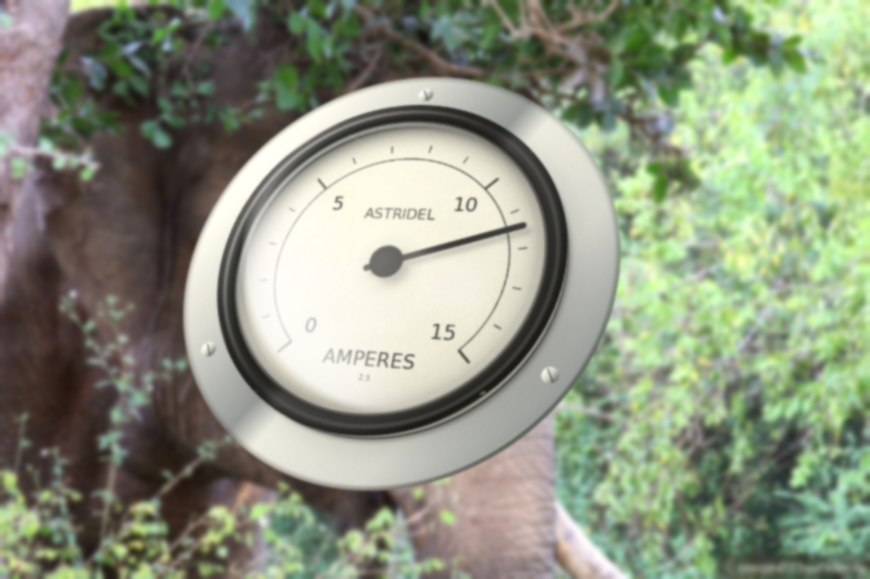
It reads 11.5 A
